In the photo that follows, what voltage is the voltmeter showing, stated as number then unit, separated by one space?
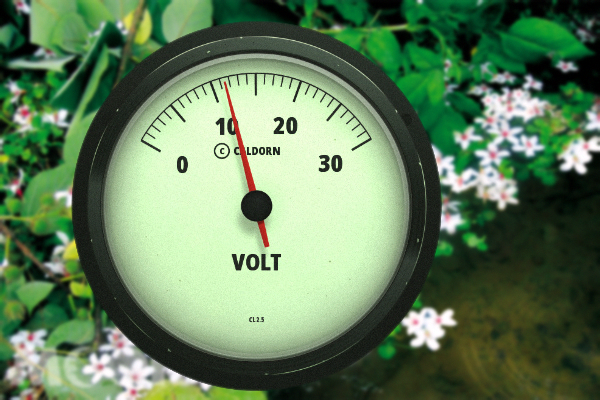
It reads 11.5 V
